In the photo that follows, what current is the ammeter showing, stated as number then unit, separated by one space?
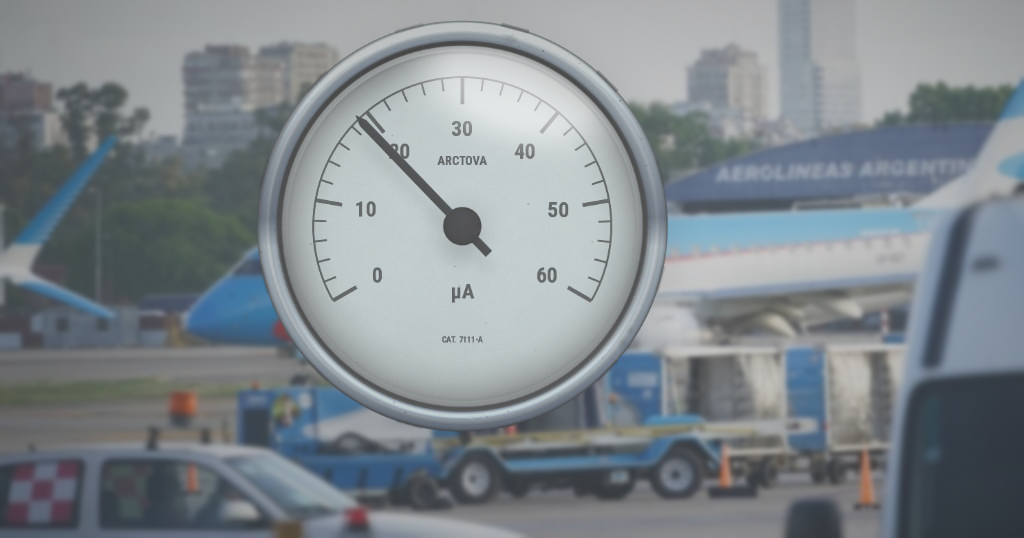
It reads 19 µA
